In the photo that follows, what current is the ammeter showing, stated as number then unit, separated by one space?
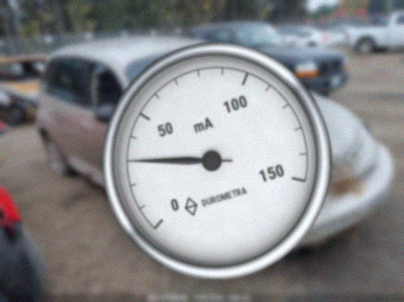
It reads 30 mA
